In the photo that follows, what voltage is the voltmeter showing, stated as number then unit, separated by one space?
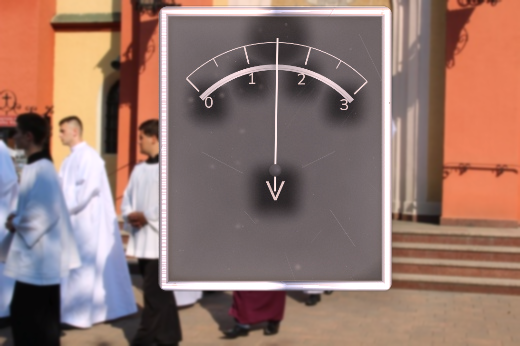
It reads 1.5 V
